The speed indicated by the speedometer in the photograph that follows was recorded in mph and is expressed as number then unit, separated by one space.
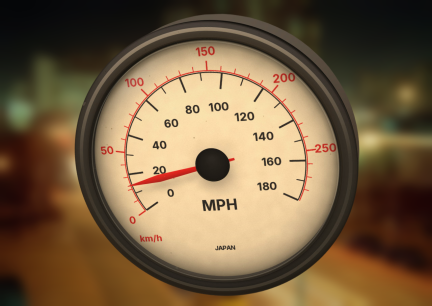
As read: 15 mph
